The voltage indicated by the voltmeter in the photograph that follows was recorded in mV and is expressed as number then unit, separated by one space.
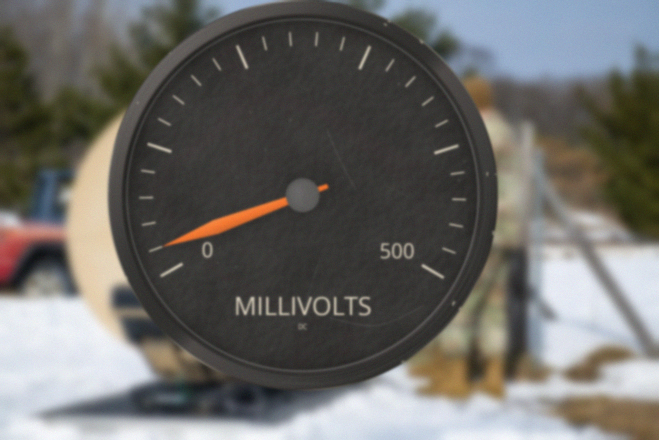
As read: 20 mV
